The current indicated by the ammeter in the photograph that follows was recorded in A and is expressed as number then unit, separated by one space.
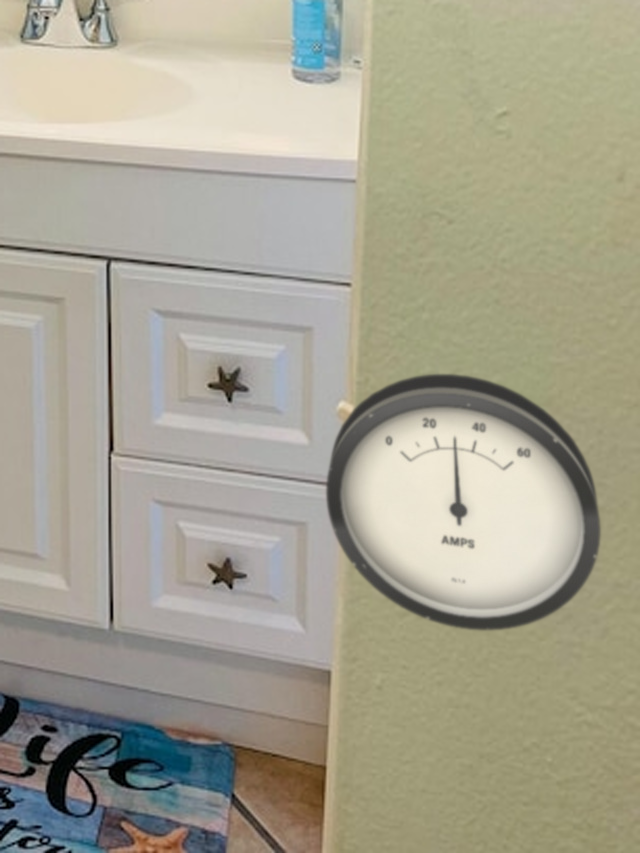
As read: 30 A
